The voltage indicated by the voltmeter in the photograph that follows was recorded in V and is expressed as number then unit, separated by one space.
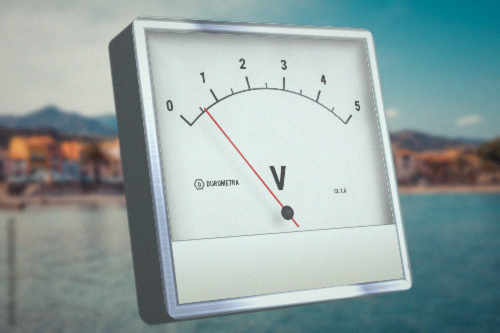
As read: 0.5 V
